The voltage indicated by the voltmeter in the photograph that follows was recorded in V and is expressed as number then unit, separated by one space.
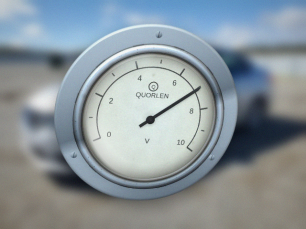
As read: 7 V
